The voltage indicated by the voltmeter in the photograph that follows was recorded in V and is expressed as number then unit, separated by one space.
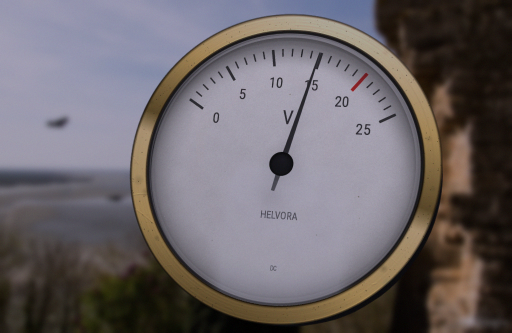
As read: 15 V
